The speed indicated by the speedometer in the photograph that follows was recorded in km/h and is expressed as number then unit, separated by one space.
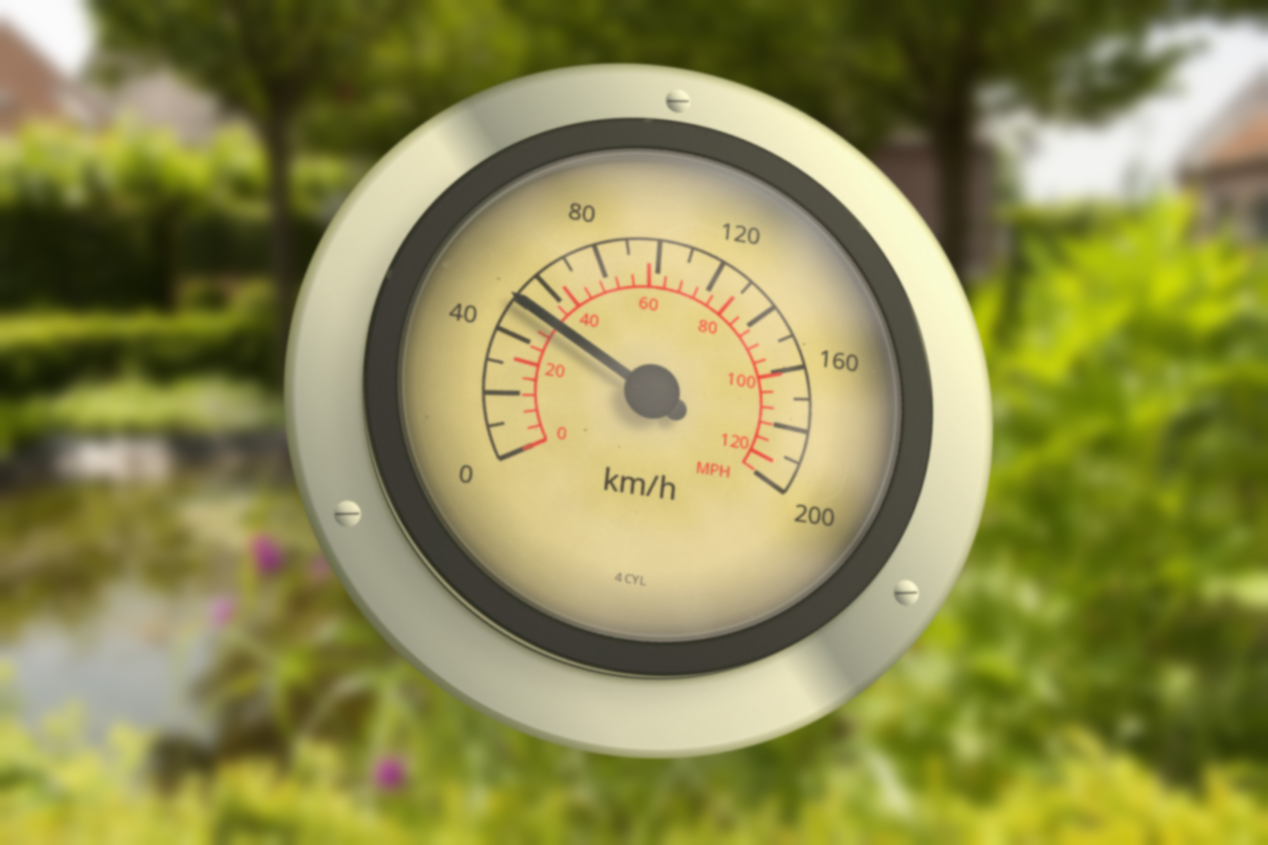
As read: 50 km/h
